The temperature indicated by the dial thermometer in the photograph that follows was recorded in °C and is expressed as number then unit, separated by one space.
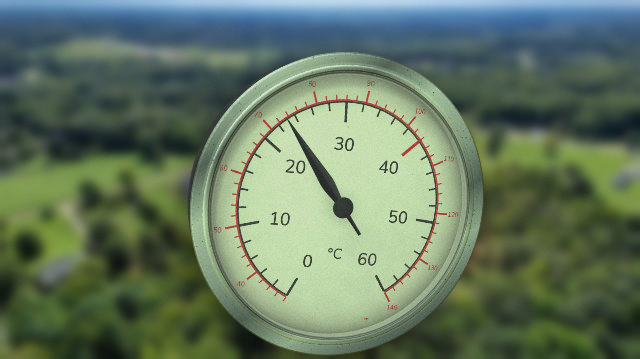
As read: 23 °C
